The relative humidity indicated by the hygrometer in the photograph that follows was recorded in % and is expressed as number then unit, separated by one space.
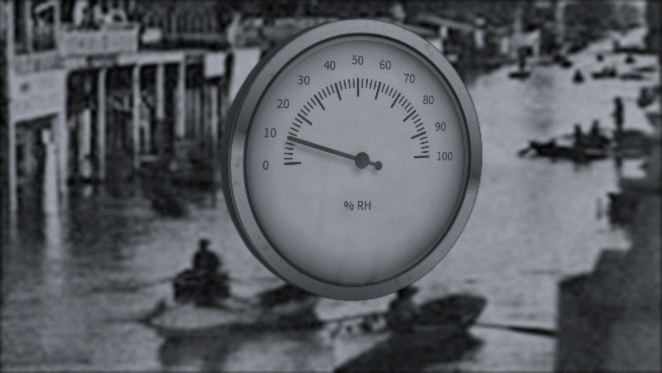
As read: 10 %
